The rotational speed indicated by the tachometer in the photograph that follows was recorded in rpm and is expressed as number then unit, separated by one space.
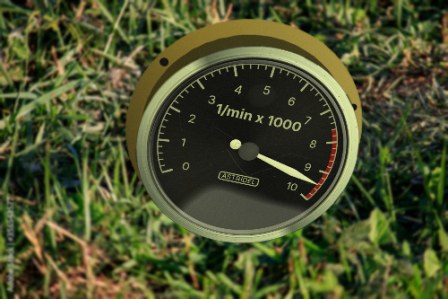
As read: 9400 rpm
